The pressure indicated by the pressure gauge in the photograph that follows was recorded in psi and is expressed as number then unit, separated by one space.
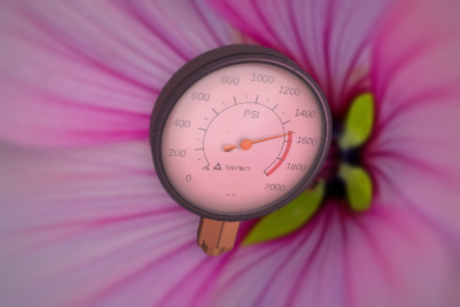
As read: 1500 psi
